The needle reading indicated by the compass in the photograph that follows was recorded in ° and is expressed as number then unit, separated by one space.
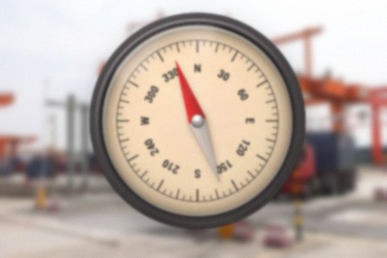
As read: 340 °
